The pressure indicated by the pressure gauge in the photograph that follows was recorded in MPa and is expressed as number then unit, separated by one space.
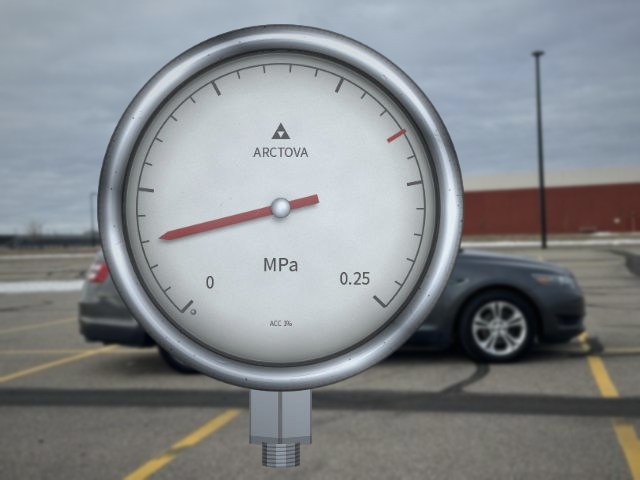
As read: 0.03 MPa
